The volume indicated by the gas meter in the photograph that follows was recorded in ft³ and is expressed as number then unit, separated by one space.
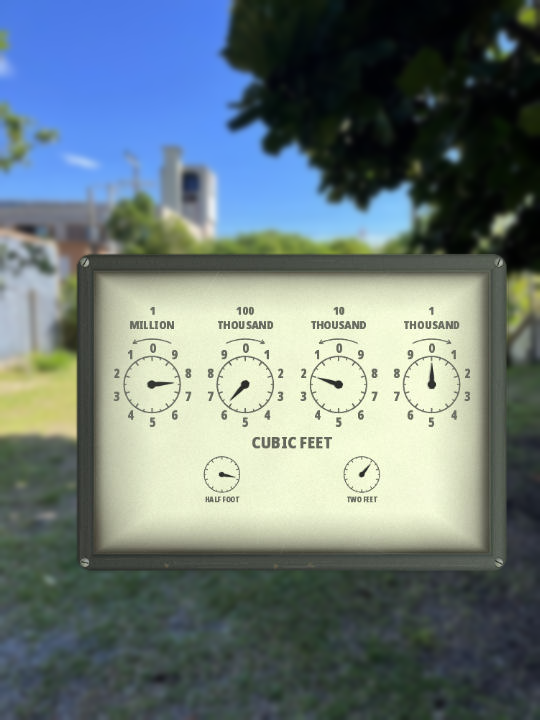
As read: 762000 ft³
